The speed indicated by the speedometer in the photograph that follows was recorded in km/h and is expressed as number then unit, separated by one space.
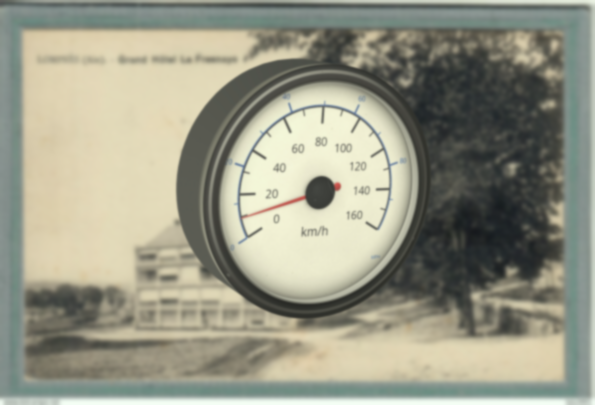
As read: 10 km/h
